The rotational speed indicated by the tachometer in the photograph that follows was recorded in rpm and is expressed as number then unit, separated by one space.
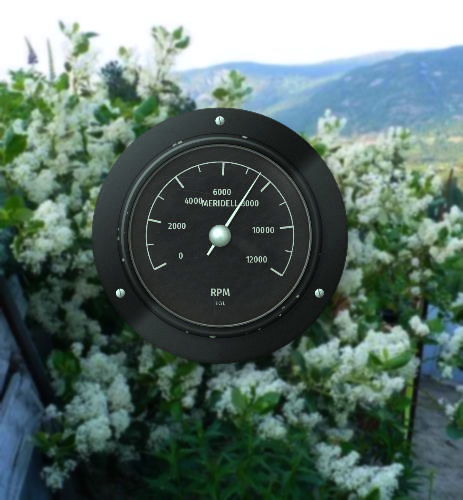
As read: 7500 rpm
